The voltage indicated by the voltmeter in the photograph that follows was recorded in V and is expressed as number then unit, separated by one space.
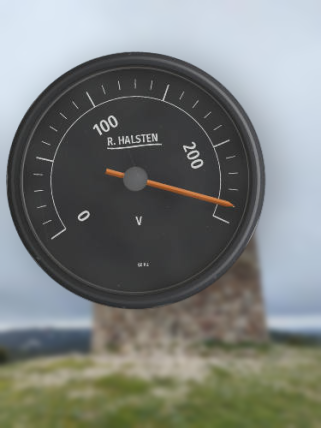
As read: 240 V
